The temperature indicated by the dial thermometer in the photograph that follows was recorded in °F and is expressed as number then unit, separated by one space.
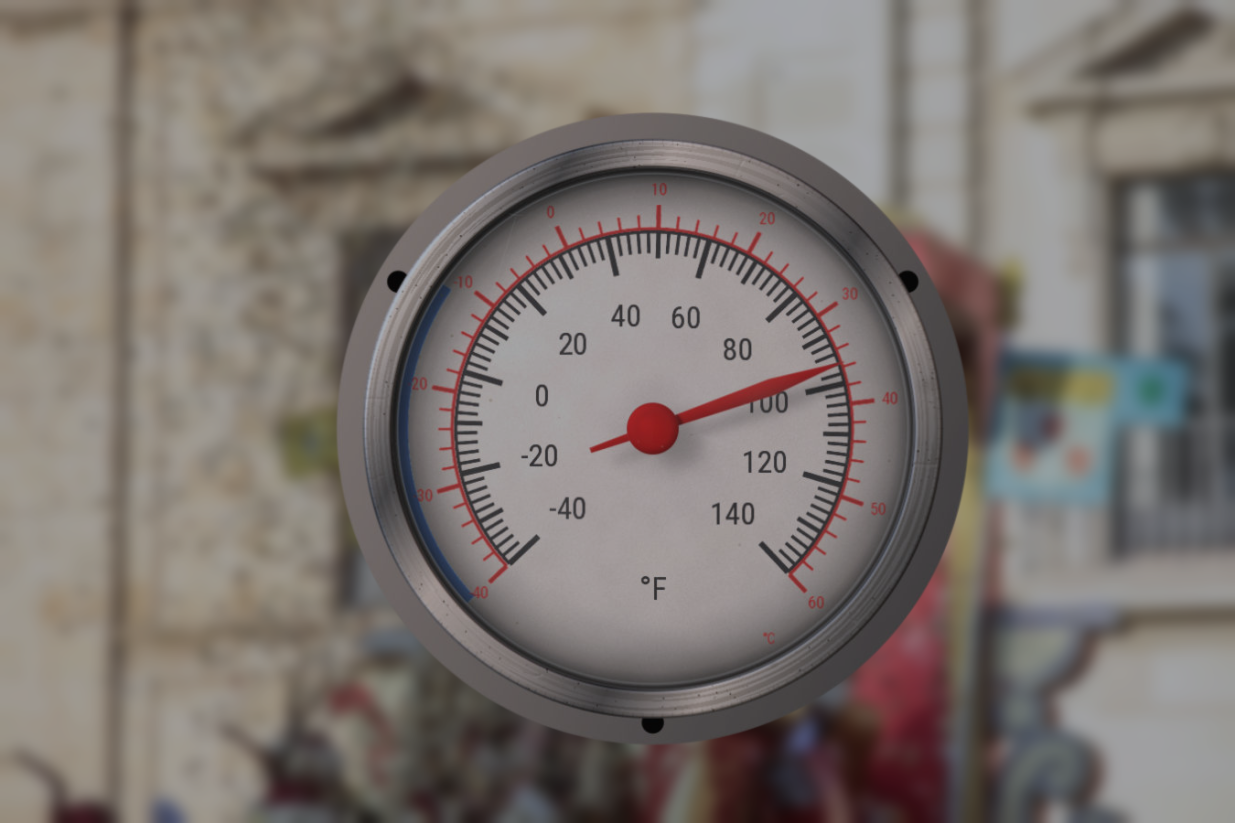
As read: 96 °F
